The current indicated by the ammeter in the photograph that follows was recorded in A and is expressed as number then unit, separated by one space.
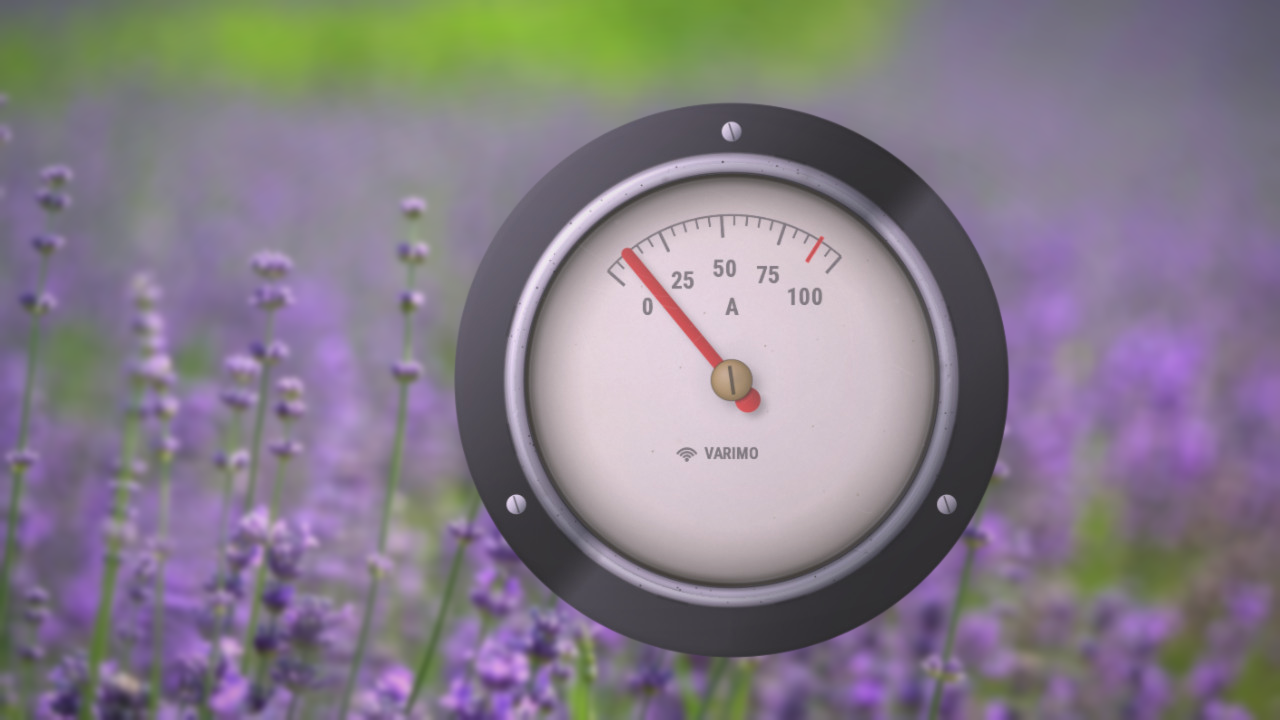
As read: 10 A
